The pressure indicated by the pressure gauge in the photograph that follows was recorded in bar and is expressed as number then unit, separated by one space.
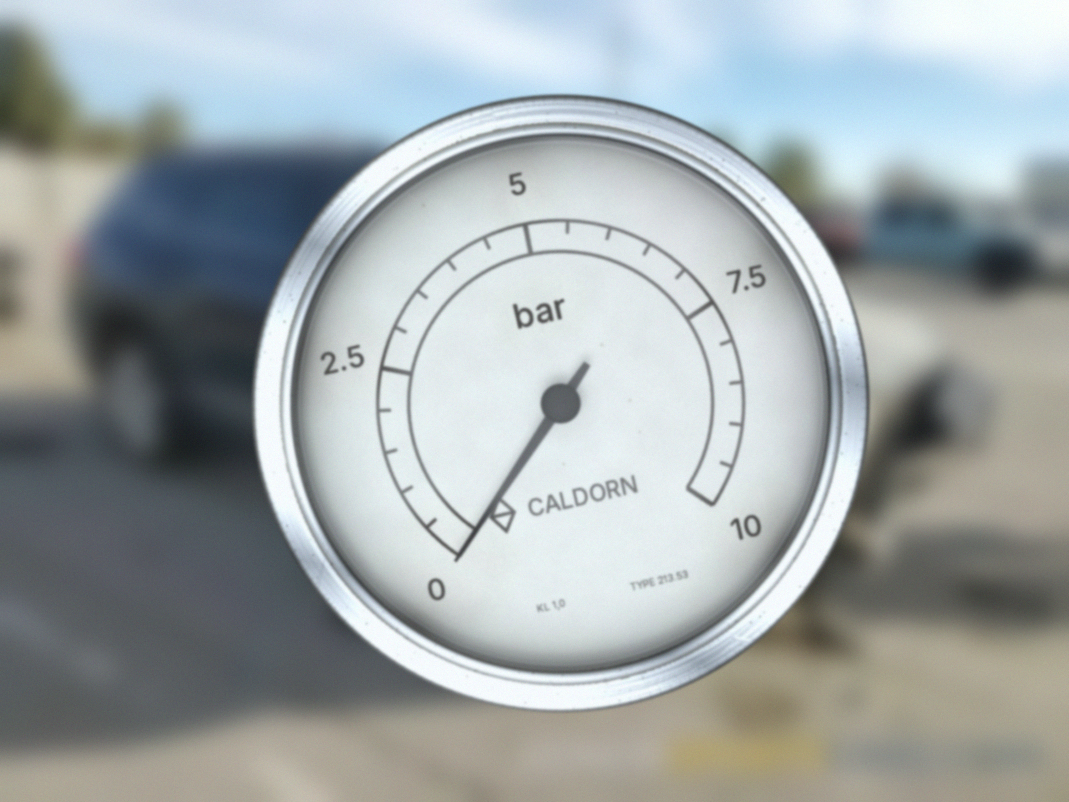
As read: 0 bar
